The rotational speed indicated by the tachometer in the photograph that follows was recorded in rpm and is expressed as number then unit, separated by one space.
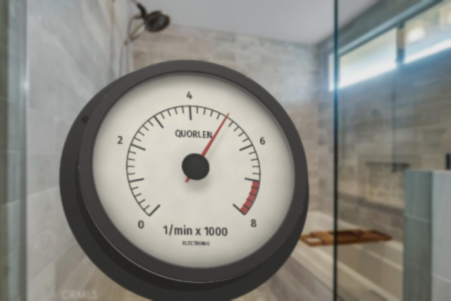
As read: 5000 rpm
